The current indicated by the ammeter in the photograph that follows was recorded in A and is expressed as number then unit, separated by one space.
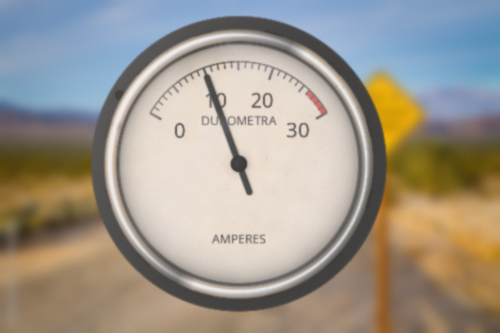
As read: 10 A
